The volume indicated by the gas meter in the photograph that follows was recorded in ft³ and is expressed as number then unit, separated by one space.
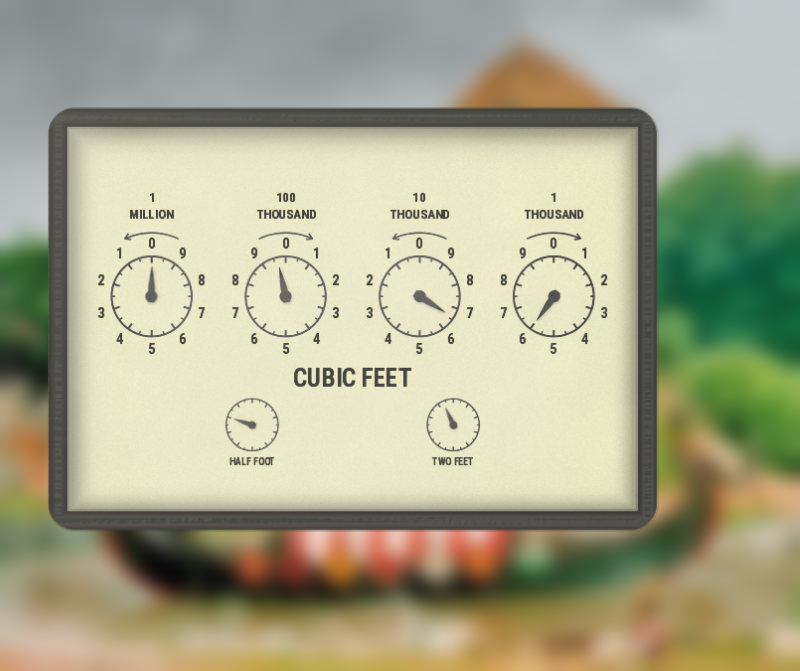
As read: 996600 ft³
